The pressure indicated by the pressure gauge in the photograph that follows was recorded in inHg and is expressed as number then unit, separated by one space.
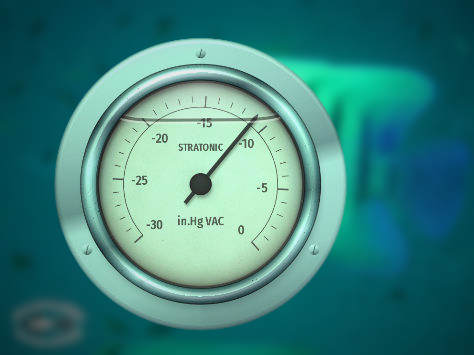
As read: -11 inHg
